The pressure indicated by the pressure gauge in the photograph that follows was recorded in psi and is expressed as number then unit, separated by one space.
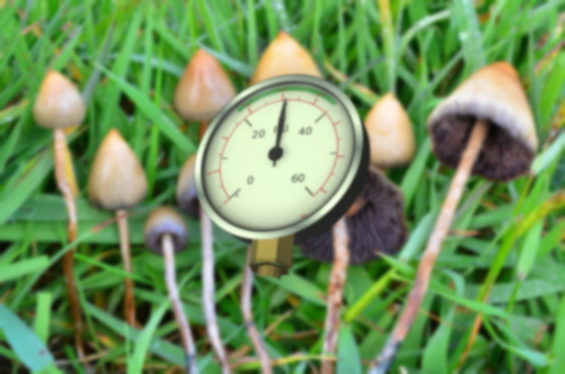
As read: 30 psi
